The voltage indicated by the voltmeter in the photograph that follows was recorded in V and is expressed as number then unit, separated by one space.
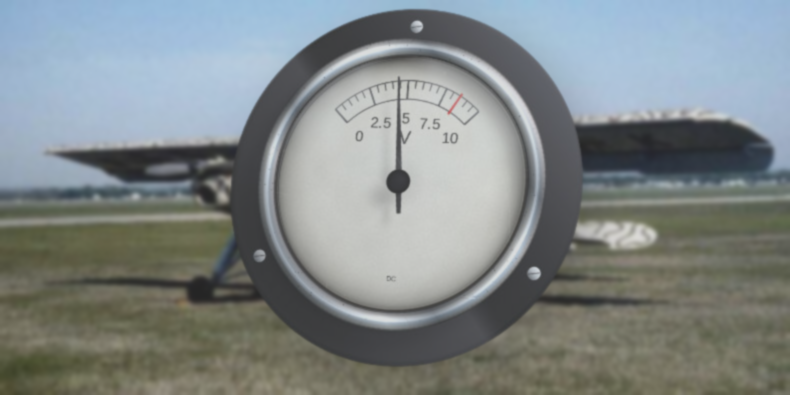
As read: 4.5 V
